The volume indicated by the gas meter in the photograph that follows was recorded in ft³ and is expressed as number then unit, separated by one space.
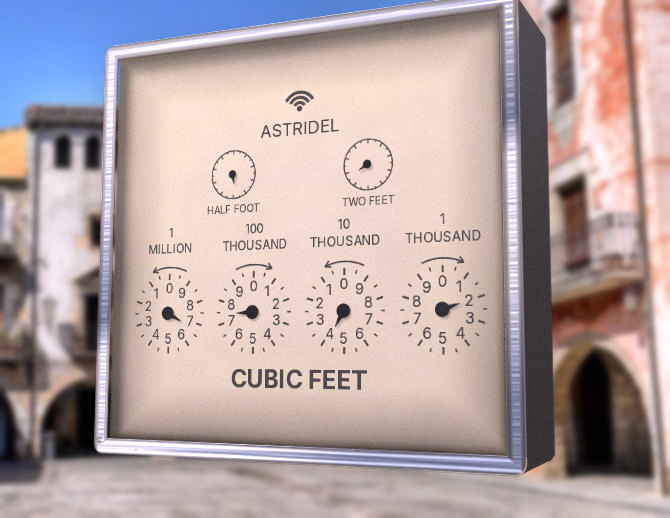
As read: 674200 ft³
